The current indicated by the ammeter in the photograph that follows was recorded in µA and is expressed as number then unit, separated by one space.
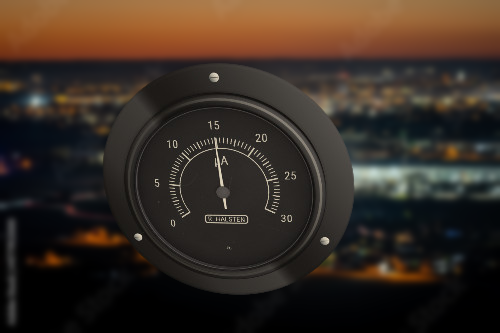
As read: 15 µA
